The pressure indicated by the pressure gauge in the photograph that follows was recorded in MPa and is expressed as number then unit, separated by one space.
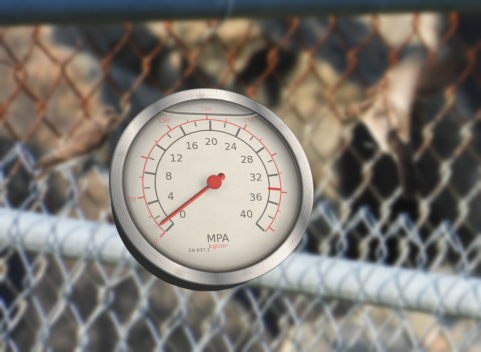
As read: 1 MPa
